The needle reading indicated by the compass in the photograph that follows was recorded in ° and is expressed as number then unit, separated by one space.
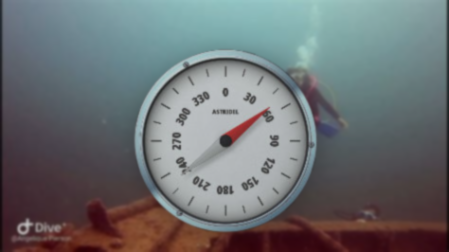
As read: 52.5 °
